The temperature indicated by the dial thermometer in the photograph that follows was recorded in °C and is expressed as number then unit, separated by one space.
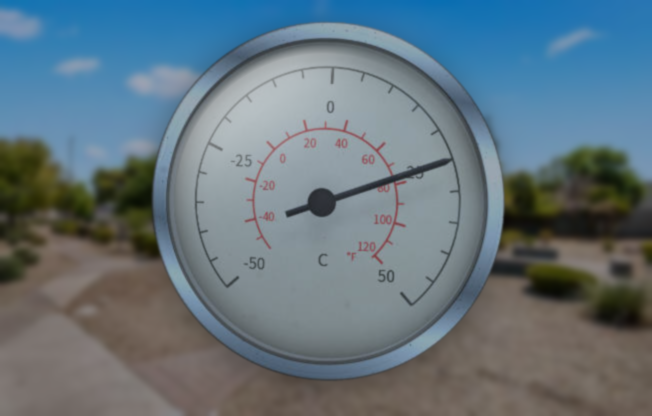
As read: 25 °C
